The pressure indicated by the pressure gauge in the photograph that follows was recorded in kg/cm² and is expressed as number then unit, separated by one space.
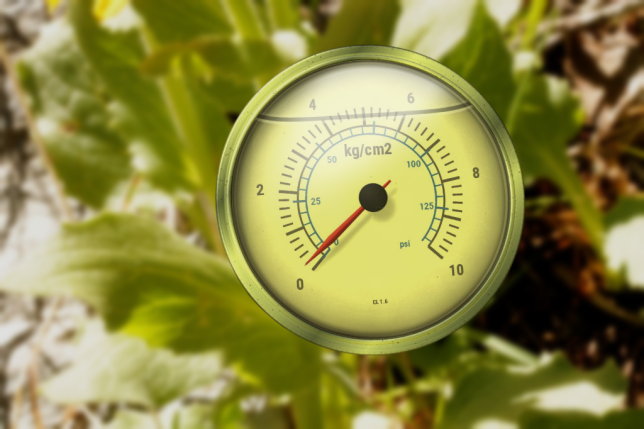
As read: 0.2 kg/cm²
